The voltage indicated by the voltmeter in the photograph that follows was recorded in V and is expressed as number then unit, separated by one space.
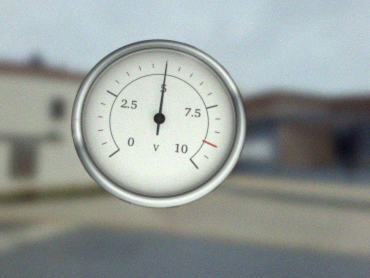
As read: 5 V
